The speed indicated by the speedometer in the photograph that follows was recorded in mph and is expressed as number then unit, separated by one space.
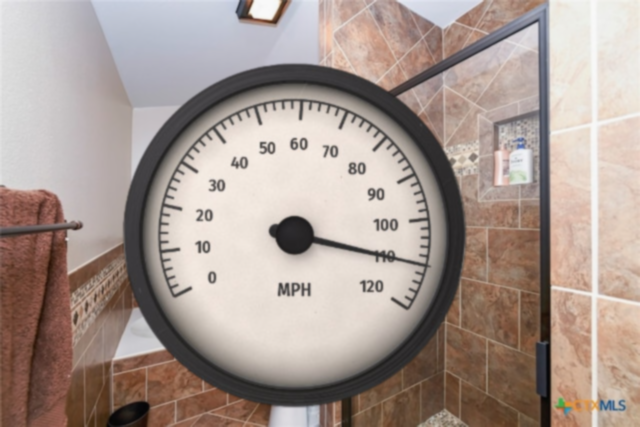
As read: 110 mph
